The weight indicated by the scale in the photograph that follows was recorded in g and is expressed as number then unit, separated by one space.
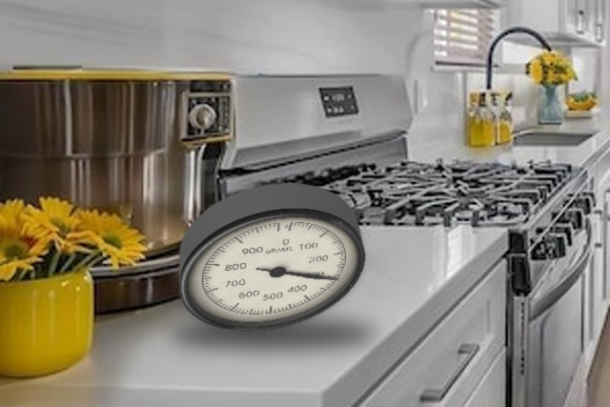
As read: 300 g
